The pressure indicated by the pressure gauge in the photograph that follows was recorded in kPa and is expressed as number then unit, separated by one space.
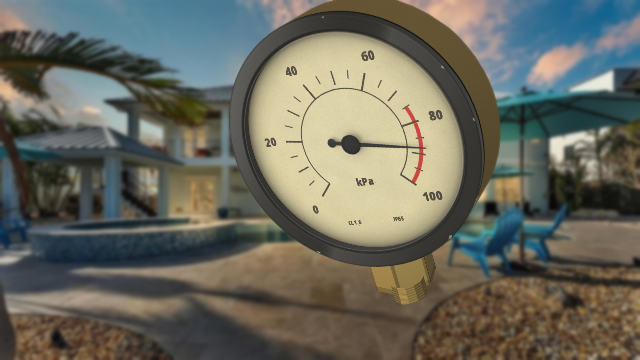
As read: 87.5 kPa
